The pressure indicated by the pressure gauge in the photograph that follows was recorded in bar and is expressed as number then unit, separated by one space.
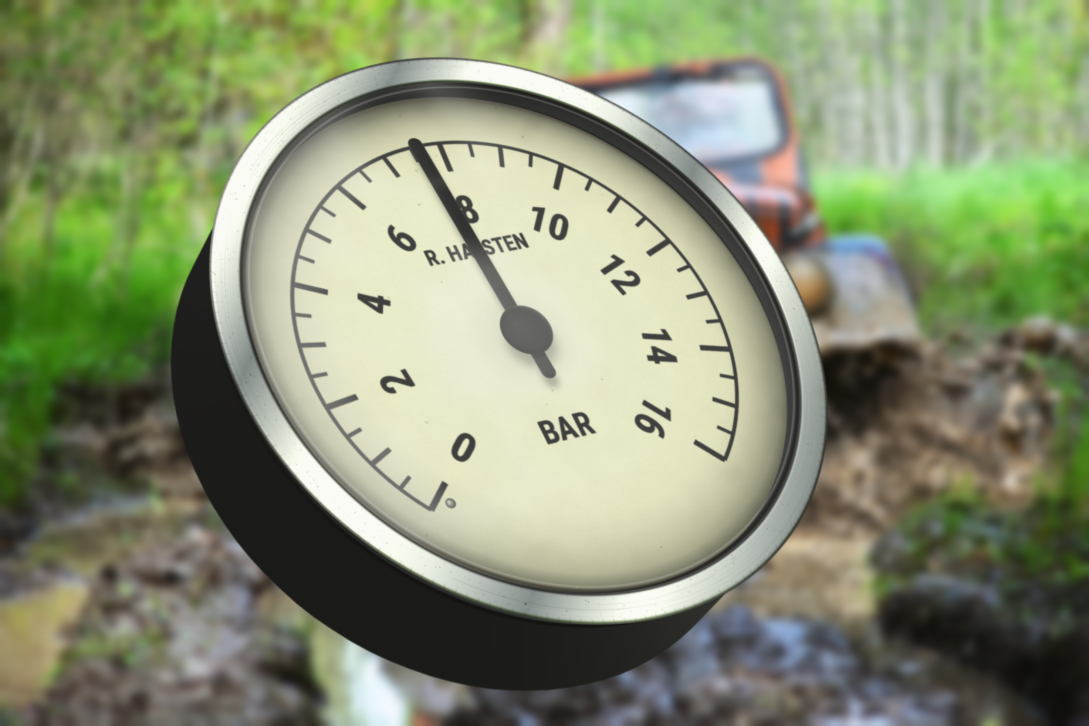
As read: 7.5 bar
